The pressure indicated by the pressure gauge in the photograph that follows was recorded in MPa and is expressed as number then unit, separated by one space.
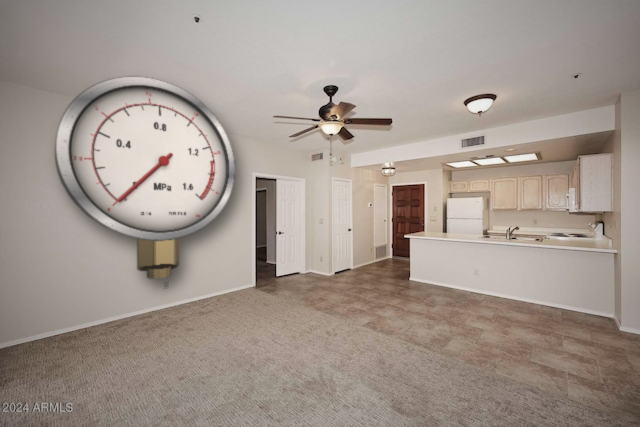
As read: 0 MPa
